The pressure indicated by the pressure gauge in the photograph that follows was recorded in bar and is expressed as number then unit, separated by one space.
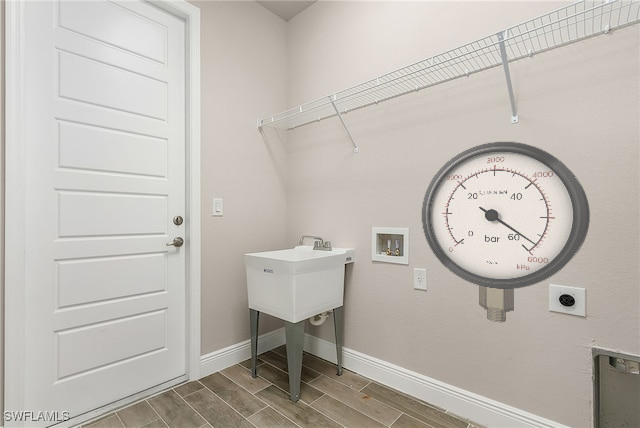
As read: 57.5 bar
